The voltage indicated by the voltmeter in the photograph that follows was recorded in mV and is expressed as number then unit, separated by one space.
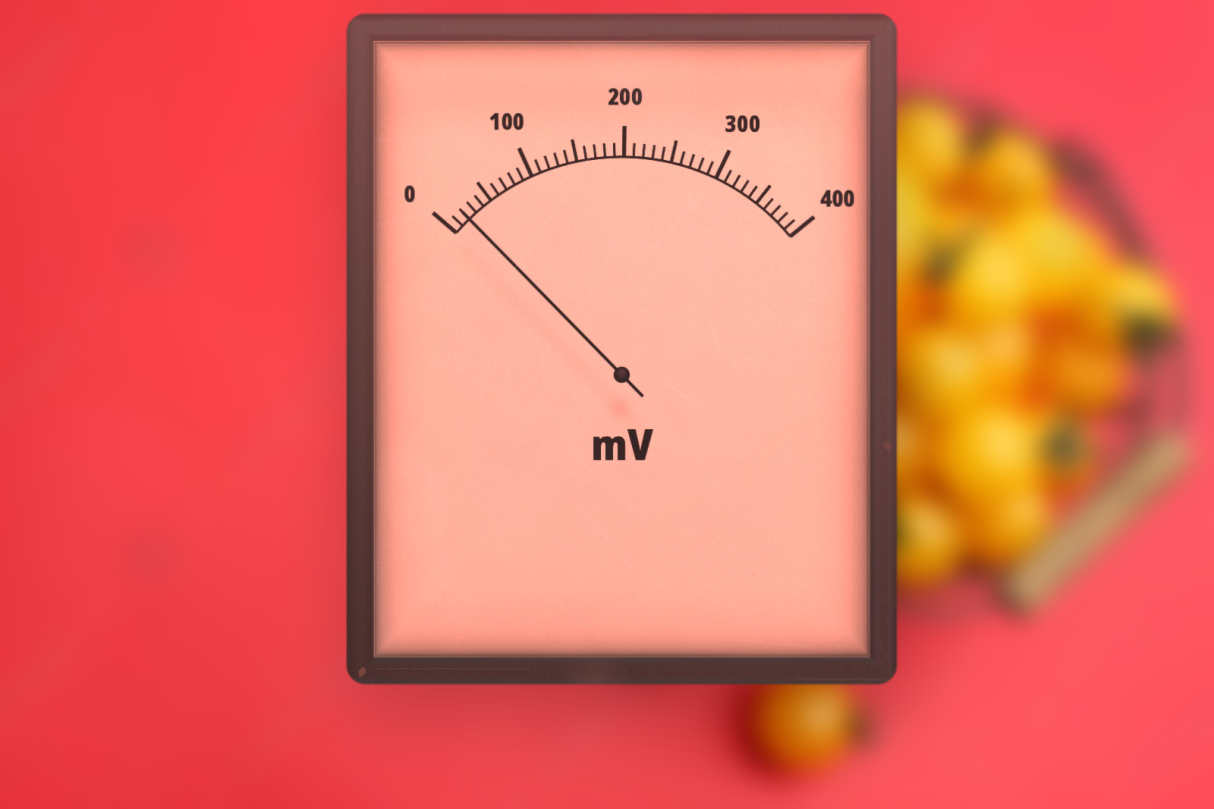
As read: 20 mV
